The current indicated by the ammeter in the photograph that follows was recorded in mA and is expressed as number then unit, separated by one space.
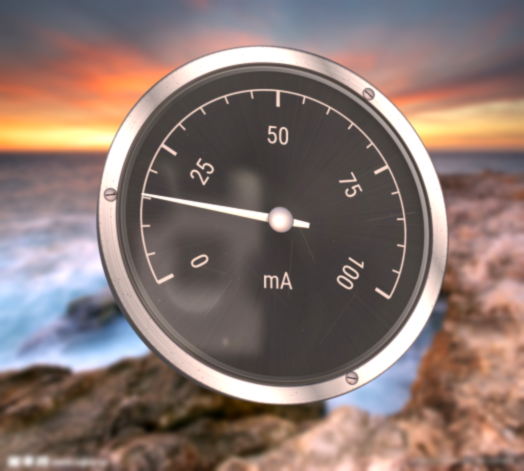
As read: 15 mA
